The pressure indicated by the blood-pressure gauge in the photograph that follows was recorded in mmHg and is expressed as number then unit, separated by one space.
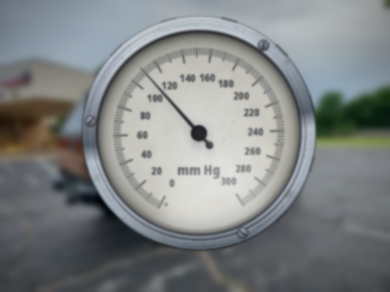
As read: 110 mmHg
